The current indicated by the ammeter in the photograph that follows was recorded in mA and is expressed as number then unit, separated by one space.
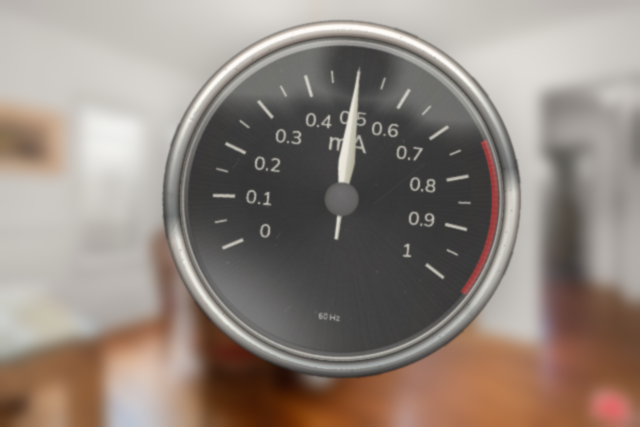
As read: 0.5 mA
